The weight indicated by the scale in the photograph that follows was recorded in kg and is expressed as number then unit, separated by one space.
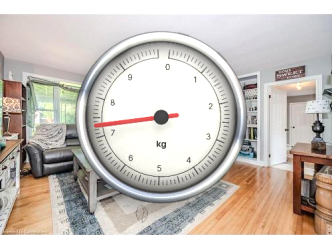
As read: 7.3 kg
